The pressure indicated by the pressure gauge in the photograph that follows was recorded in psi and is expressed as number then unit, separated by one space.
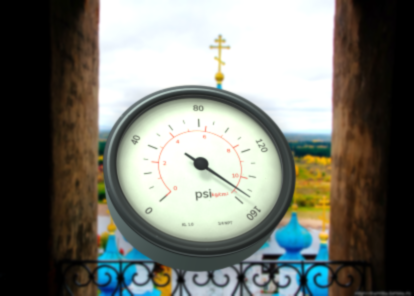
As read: 155 psi
